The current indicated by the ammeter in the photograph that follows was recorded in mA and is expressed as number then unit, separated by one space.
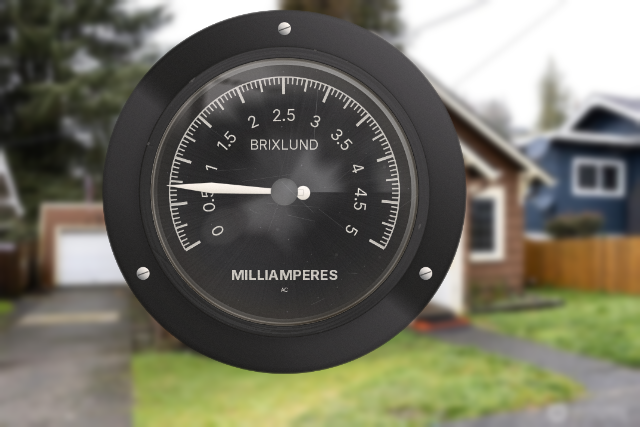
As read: 0.7 mA
